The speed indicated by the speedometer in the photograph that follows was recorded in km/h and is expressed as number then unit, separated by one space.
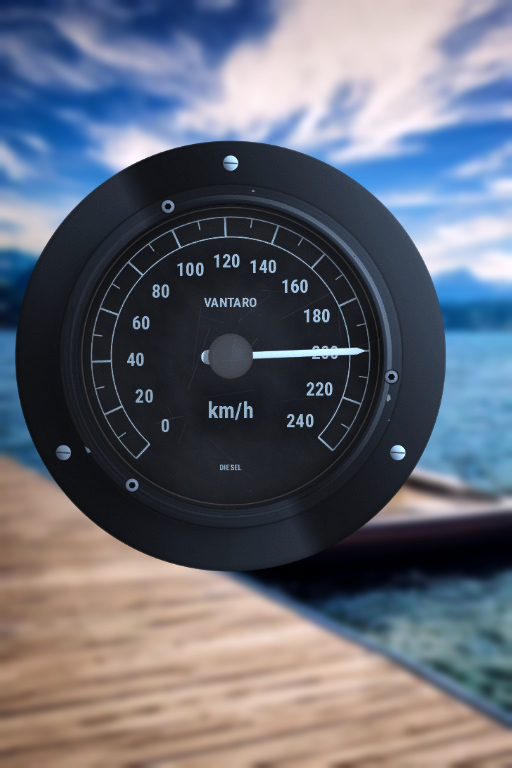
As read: 200 km/h
